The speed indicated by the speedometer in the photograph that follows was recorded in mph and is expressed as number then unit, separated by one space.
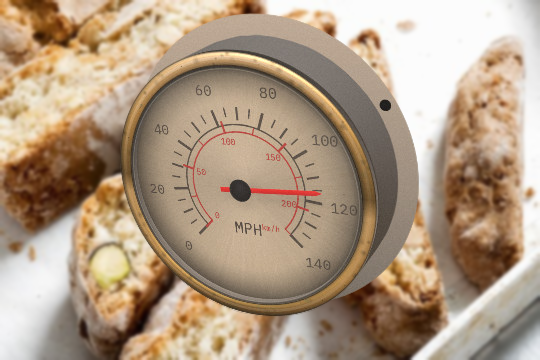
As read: 115 mph
